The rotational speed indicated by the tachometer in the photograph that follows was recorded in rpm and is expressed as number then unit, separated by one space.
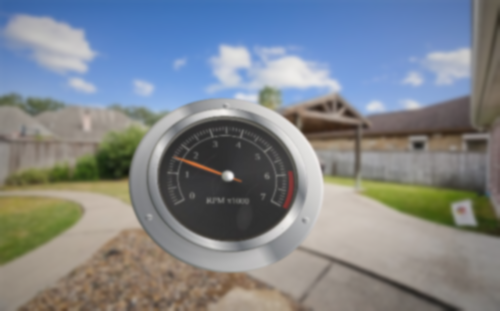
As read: 1500 rpm
